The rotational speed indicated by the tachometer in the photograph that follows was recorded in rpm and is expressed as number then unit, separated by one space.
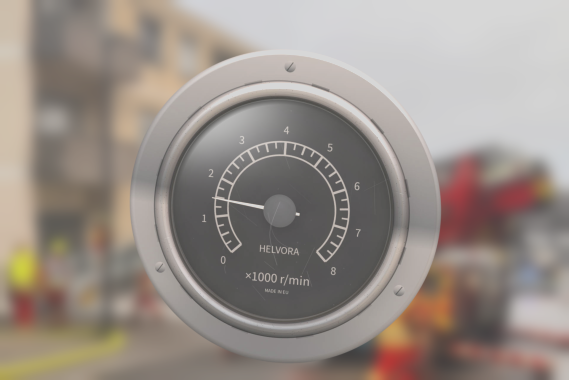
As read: 1500 rpm
